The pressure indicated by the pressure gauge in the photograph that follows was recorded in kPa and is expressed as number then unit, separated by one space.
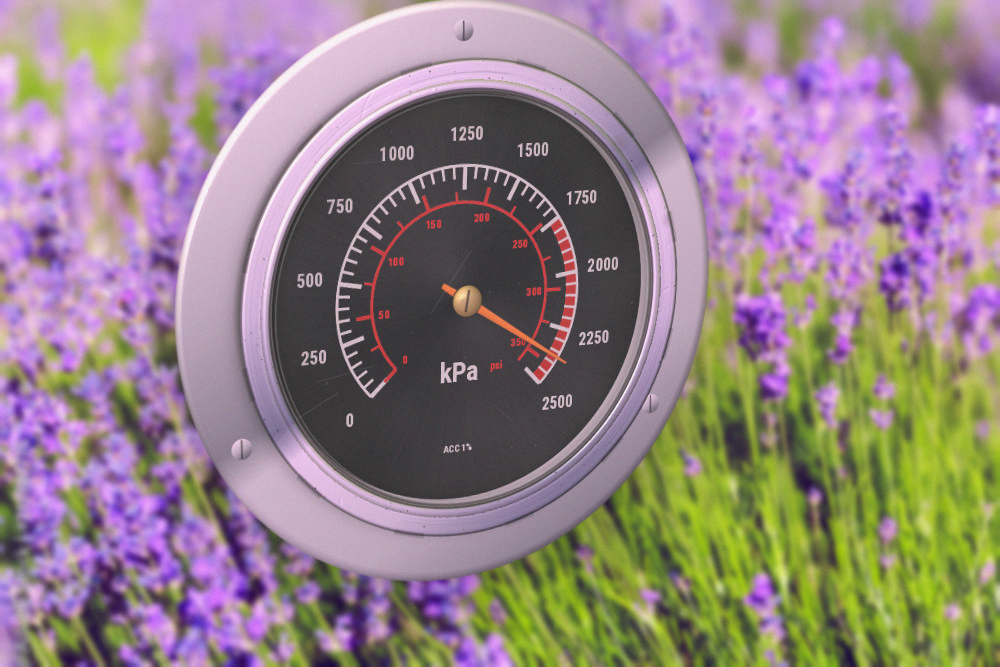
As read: 2375 kPa
